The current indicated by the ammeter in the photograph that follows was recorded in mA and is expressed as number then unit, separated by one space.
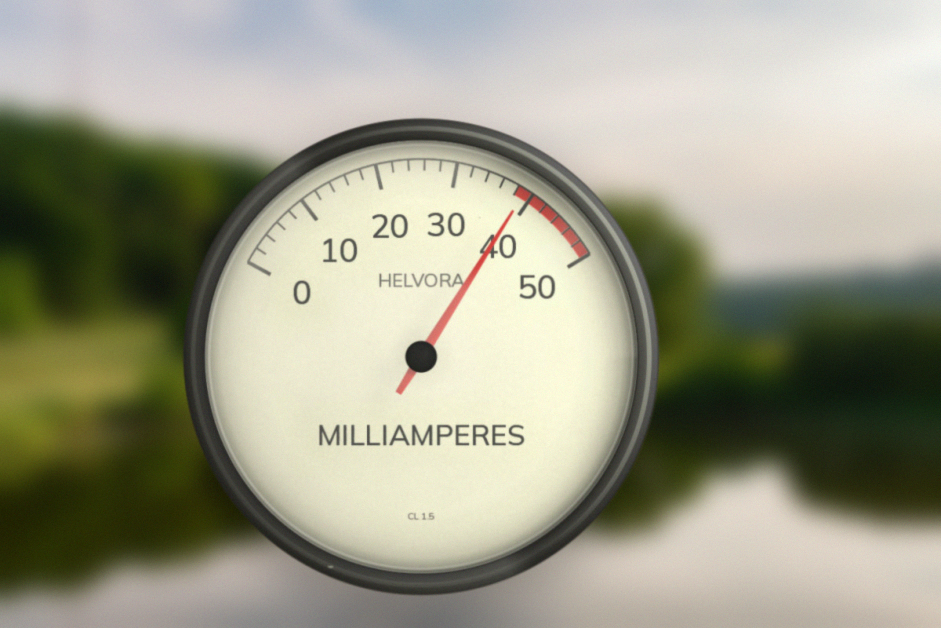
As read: 39 mA
